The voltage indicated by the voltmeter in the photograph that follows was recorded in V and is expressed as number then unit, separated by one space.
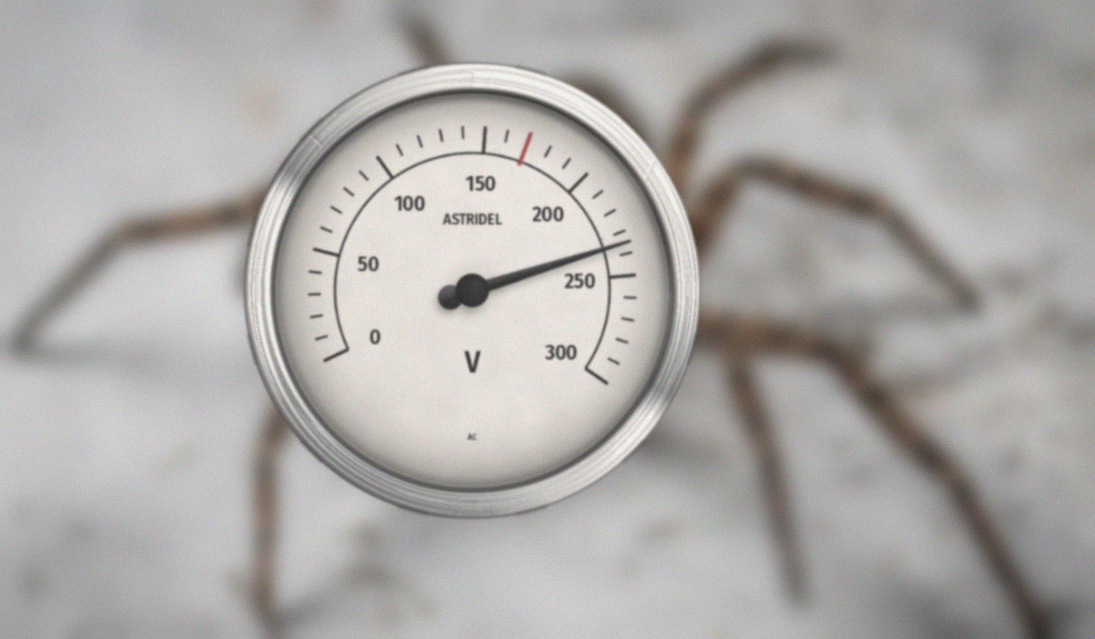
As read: 235 V
